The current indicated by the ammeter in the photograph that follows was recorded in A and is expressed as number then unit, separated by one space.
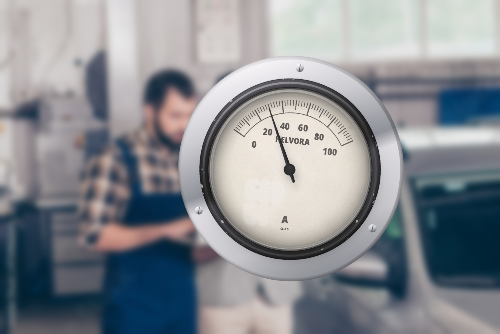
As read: 30 A
